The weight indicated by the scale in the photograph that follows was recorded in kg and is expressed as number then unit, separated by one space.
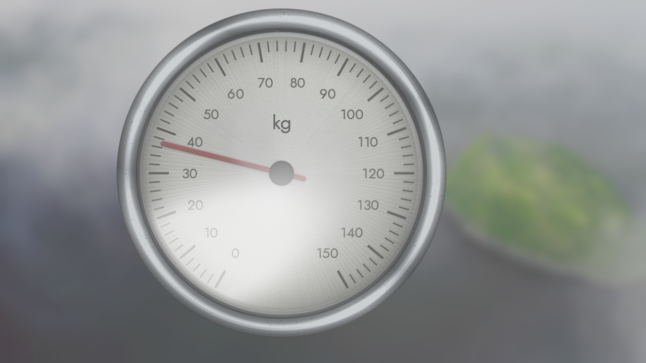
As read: 37 kg
